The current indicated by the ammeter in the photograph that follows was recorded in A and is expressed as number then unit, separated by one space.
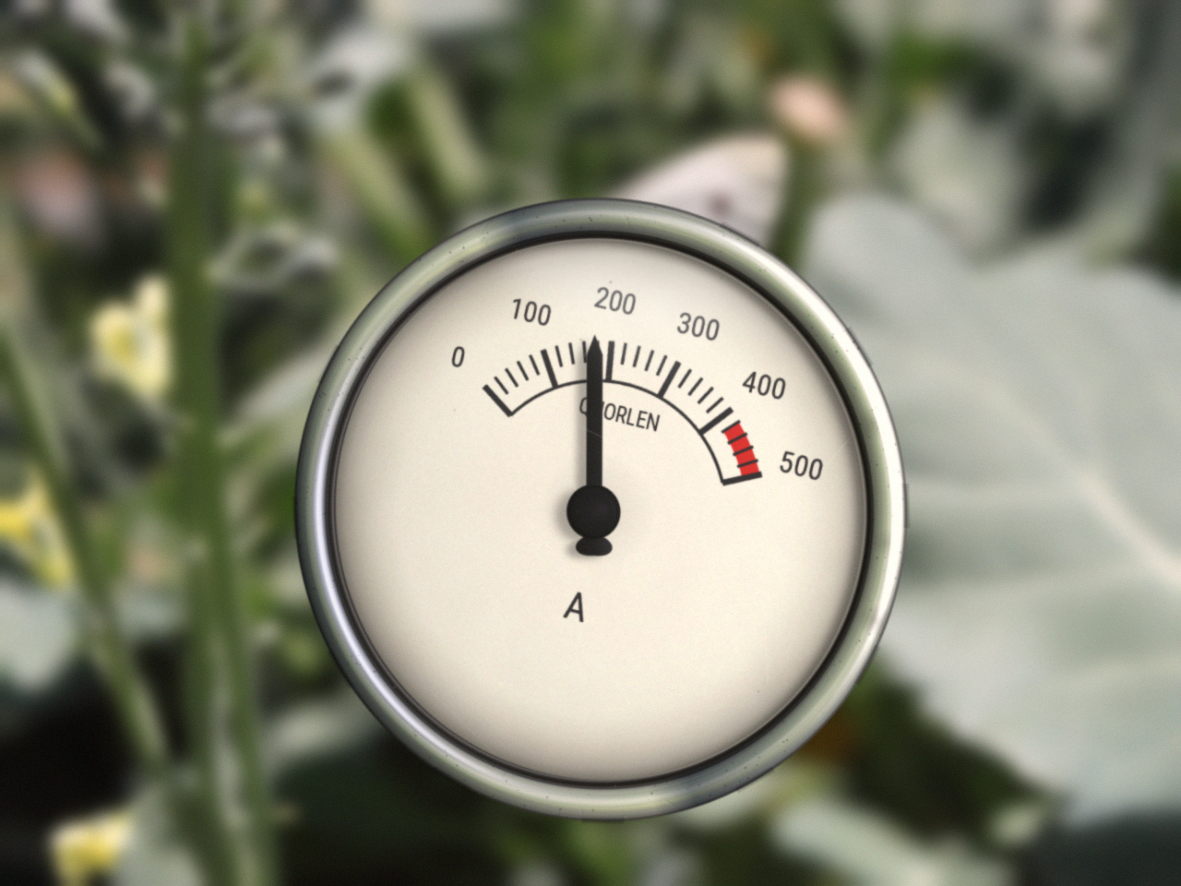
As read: 180 A
